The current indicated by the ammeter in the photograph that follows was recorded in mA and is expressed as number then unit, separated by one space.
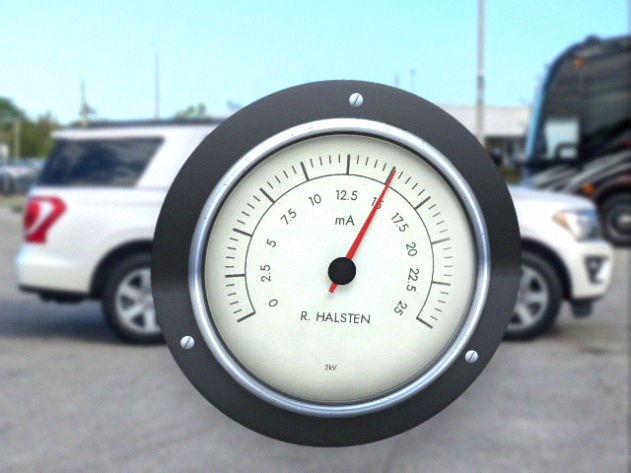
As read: 15 mA
